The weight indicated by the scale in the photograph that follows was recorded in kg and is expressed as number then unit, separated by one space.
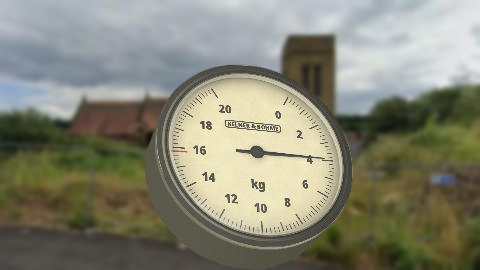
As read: 4 kg
